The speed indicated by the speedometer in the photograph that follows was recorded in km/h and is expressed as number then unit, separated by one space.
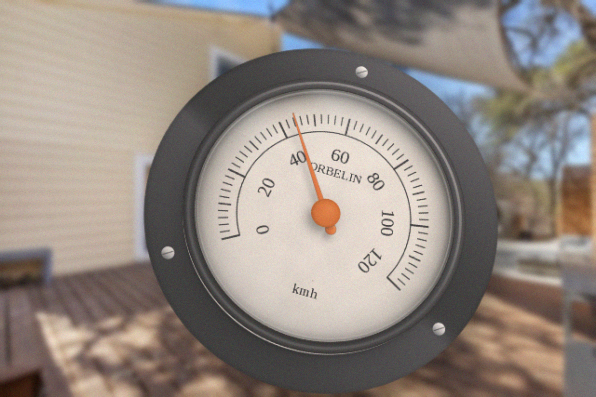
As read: 44 km/h
